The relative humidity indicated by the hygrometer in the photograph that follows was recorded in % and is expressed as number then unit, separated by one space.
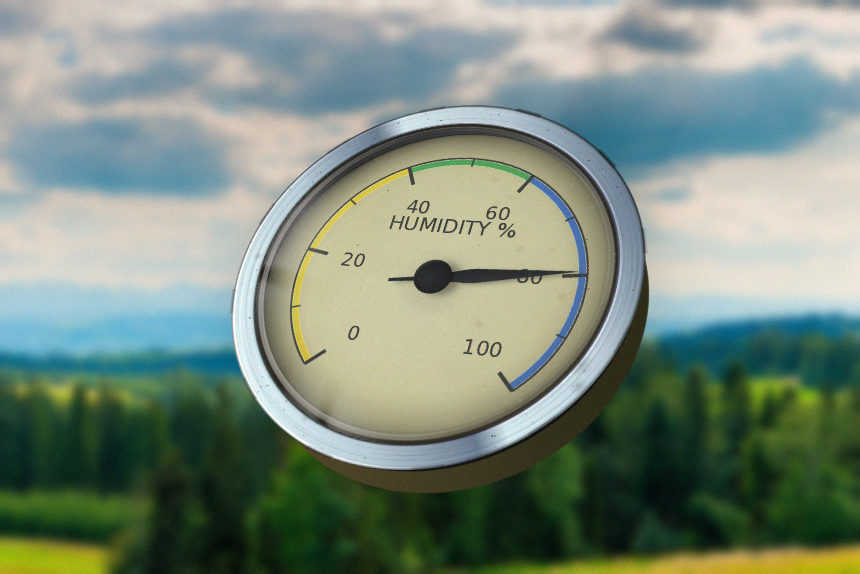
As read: 80 %
